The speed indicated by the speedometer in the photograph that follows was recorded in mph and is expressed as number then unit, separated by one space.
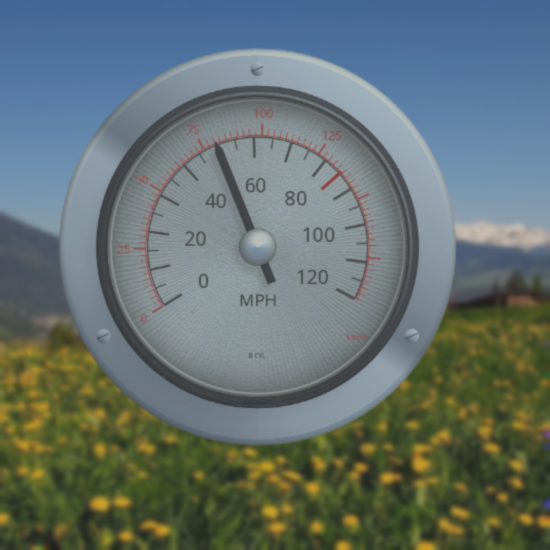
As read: 50 mph
